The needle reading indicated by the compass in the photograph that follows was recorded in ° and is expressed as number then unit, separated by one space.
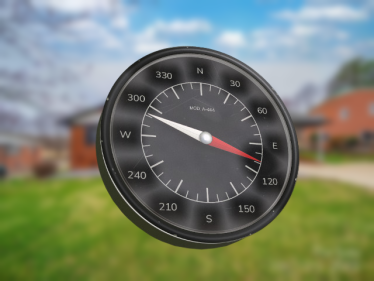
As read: 110 °
